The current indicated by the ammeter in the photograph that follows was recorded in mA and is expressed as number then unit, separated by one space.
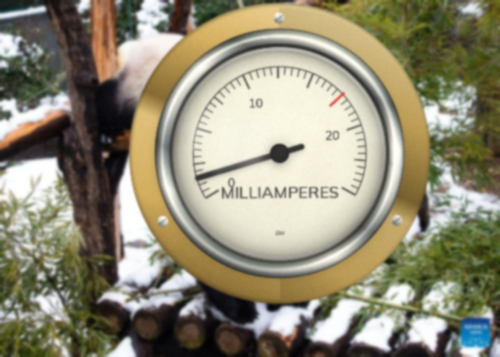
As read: 1.5 mA
